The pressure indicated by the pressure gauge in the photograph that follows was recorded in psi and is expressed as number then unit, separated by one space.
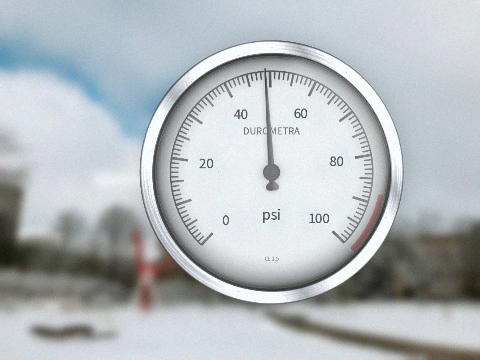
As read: 49 psi
